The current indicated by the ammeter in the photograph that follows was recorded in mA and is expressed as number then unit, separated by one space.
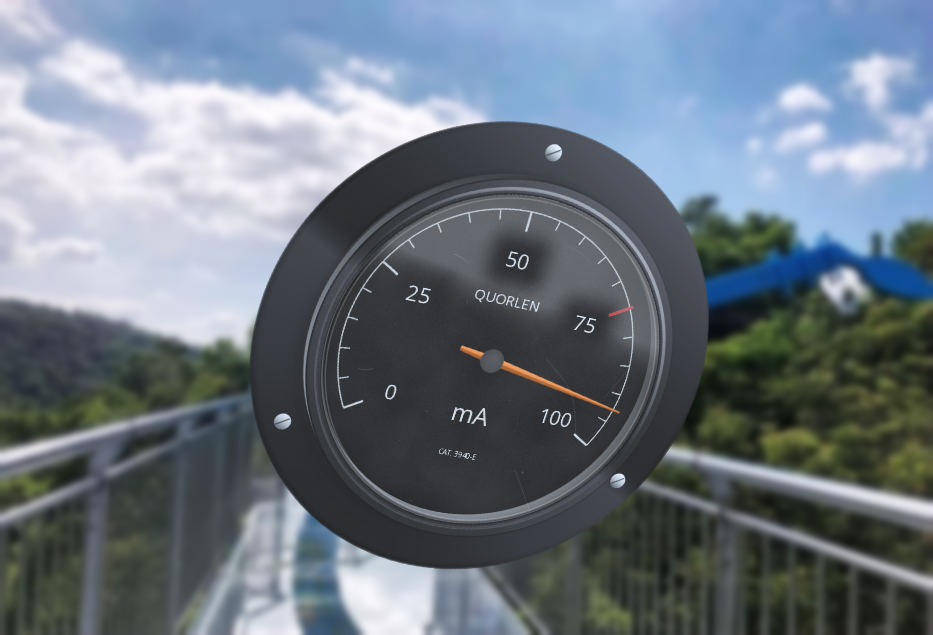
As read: 92.5 mA
